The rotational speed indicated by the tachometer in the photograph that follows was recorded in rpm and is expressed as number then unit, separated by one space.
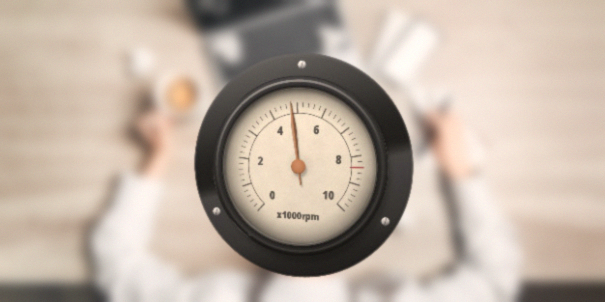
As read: 4800 rpm
